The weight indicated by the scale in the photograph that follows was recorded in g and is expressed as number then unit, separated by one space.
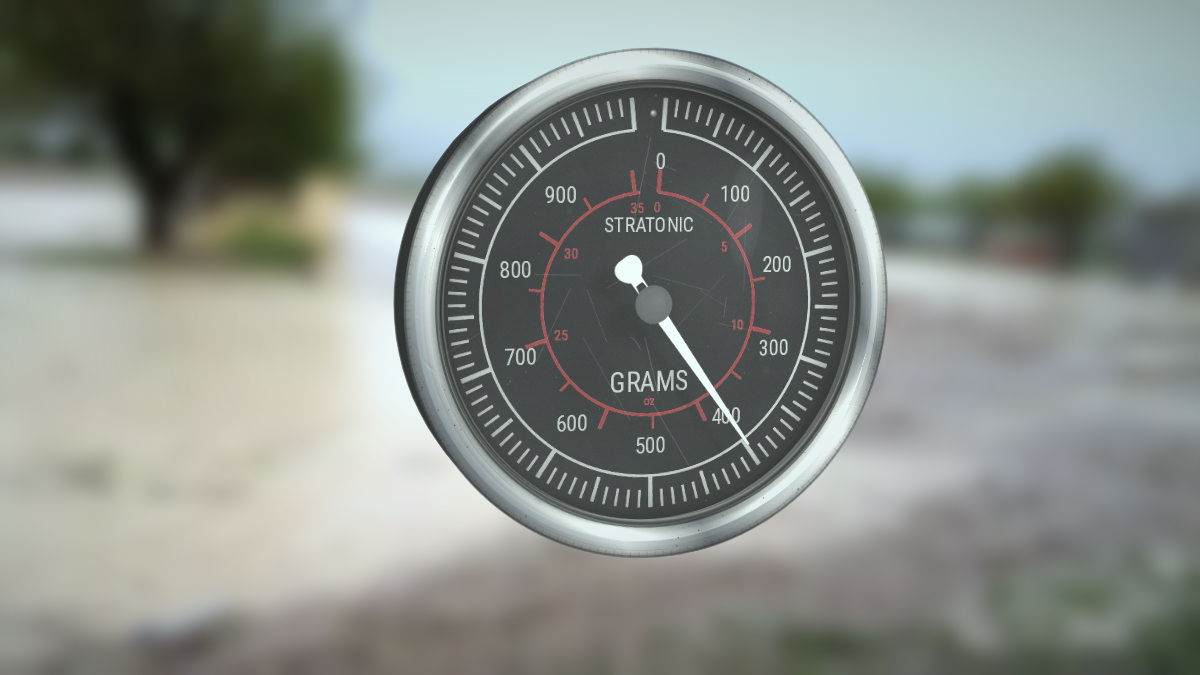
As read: 400 g
